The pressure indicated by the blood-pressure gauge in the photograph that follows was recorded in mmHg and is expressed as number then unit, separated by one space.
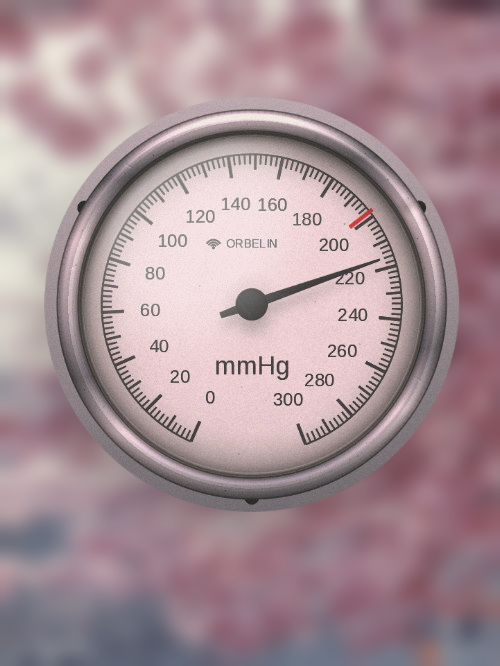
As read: 216 mmHg
